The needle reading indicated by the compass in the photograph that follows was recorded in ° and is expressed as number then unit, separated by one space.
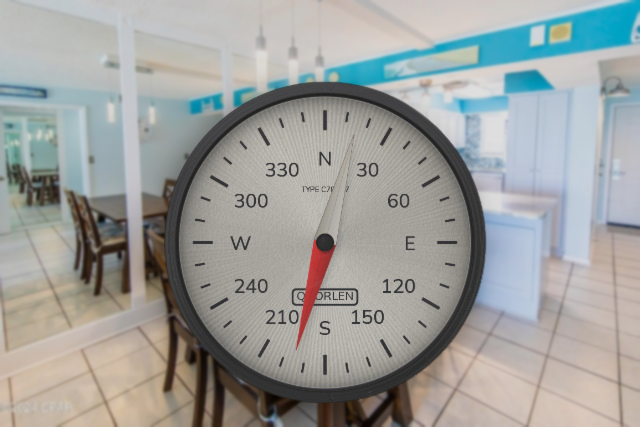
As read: 195 °
